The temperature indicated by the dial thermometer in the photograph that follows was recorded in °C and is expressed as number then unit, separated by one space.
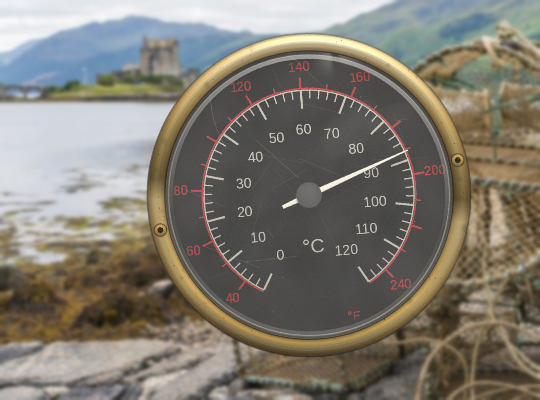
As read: 88 °C
